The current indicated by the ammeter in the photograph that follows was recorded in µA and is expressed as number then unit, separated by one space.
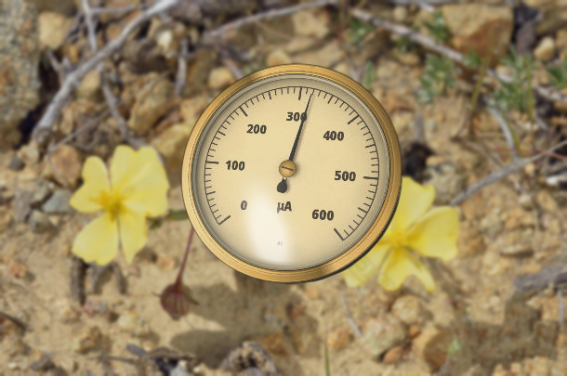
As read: 320 µA
